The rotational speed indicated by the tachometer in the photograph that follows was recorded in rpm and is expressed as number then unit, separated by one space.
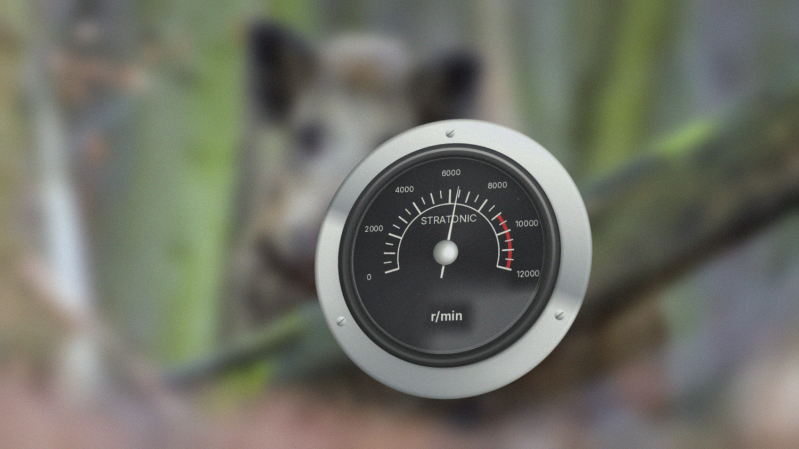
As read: 6500 rpm
